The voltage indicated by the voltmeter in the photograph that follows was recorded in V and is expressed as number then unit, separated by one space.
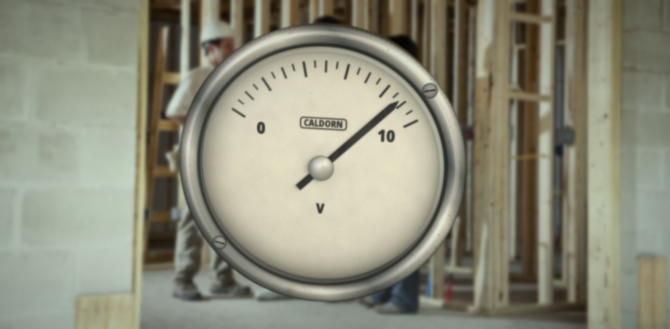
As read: 8.75 V
